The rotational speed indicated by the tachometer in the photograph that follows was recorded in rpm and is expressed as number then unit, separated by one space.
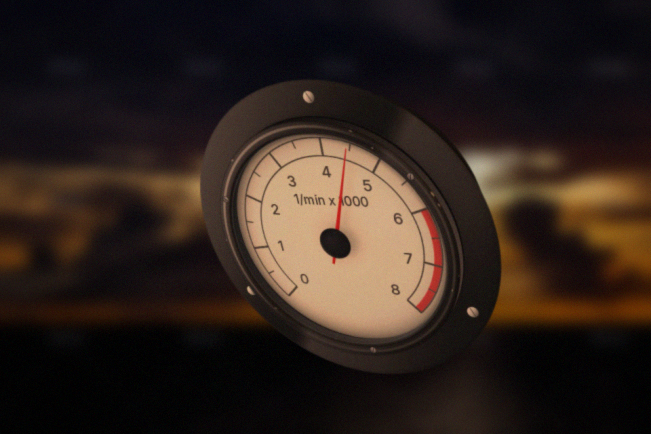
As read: 4500 rpm
